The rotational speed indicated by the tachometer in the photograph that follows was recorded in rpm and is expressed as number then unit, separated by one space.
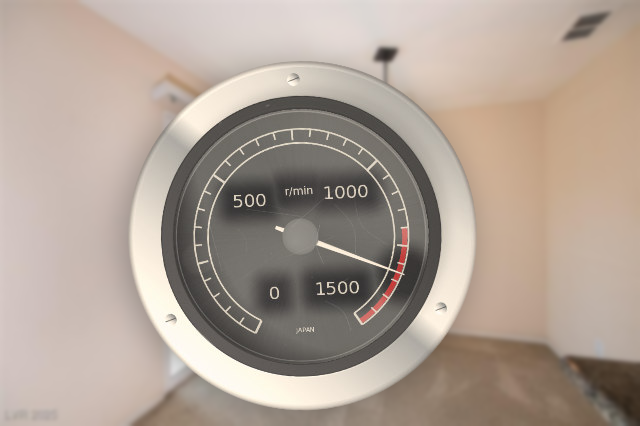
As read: 1325 rpm
